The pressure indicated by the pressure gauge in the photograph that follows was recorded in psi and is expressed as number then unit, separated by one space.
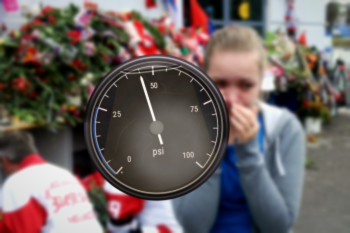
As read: 45 psi
